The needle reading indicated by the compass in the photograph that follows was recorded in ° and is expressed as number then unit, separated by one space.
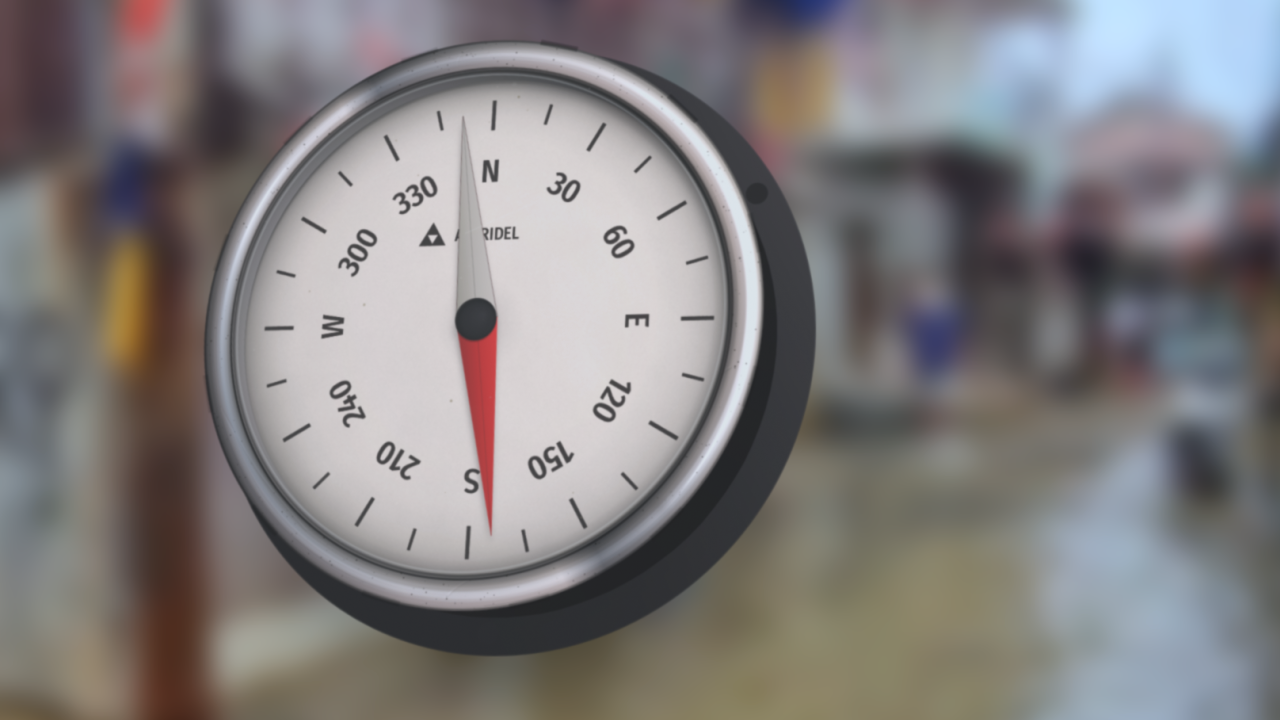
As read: 172.5 °
